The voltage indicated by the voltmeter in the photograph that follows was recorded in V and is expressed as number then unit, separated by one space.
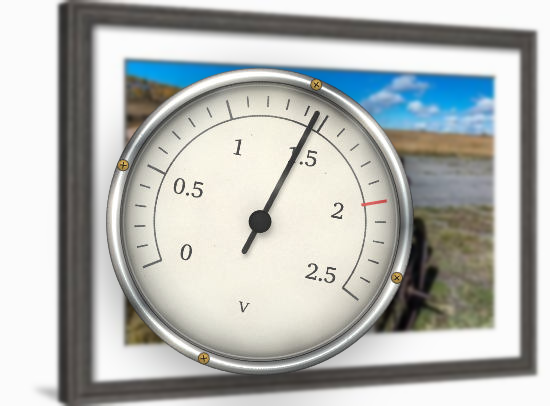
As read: 1.45 V
